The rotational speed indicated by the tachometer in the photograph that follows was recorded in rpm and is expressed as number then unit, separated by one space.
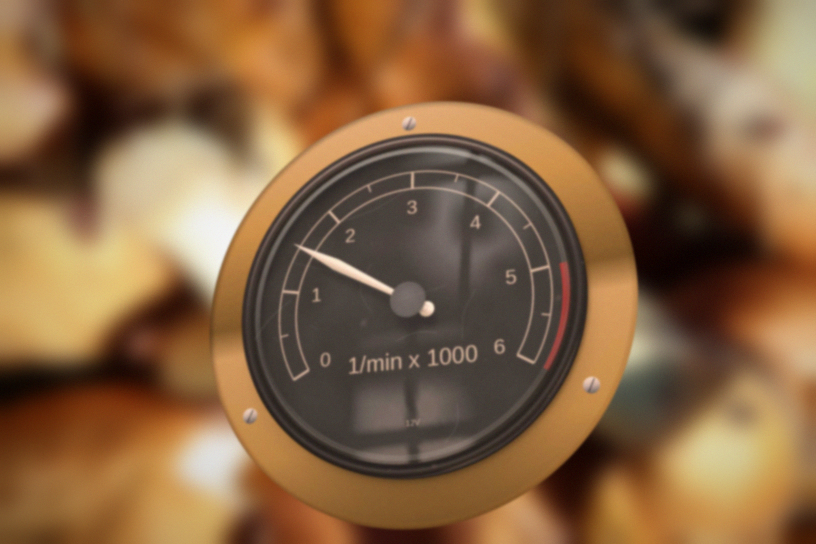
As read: 1500 rpm
